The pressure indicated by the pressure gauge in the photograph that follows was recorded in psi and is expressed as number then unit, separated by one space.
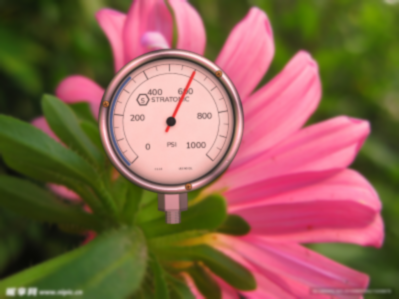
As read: 600 psi
